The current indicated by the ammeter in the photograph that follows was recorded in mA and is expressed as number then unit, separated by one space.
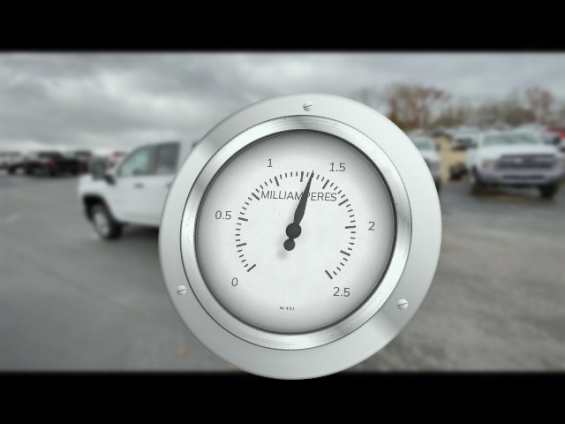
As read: 1.35 mA
